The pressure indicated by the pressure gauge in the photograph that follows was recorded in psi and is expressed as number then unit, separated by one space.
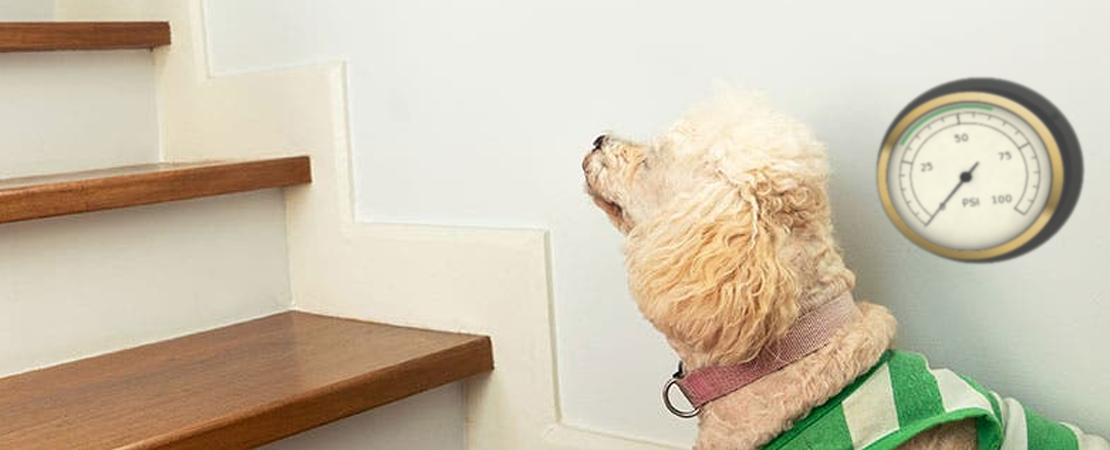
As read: 0 psi
